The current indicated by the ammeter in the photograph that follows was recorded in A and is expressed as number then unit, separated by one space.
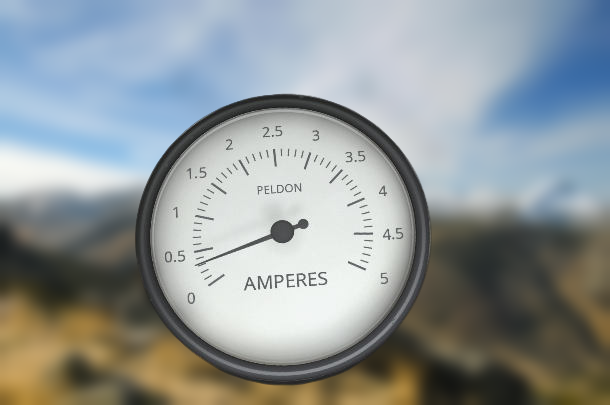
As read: 0.3 A
